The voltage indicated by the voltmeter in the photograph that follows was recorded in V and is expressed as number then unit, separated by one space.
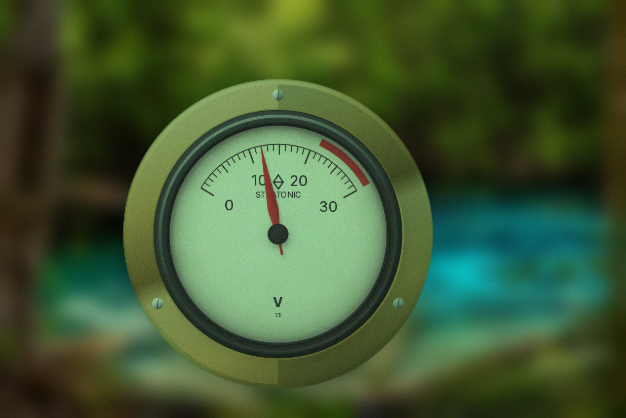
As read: 12 V
